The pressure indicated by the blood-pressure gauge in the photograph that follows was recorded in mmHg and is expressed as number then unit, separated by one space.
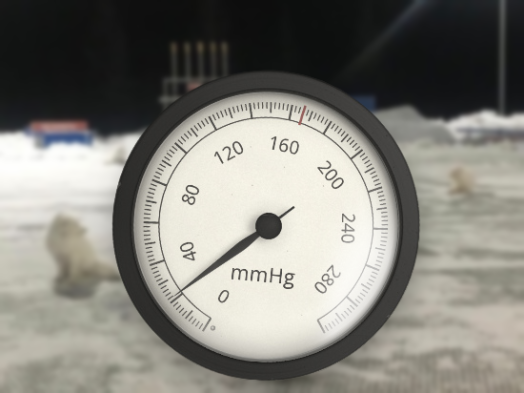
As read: 22 mmHg
